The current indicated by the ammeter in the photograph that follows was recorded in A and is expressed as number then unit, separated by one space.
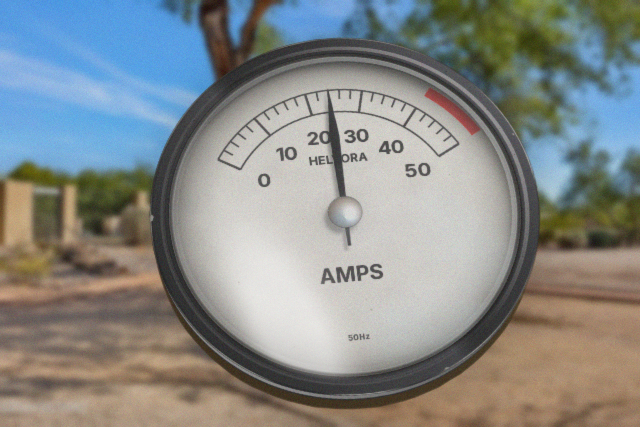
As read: 24 A
